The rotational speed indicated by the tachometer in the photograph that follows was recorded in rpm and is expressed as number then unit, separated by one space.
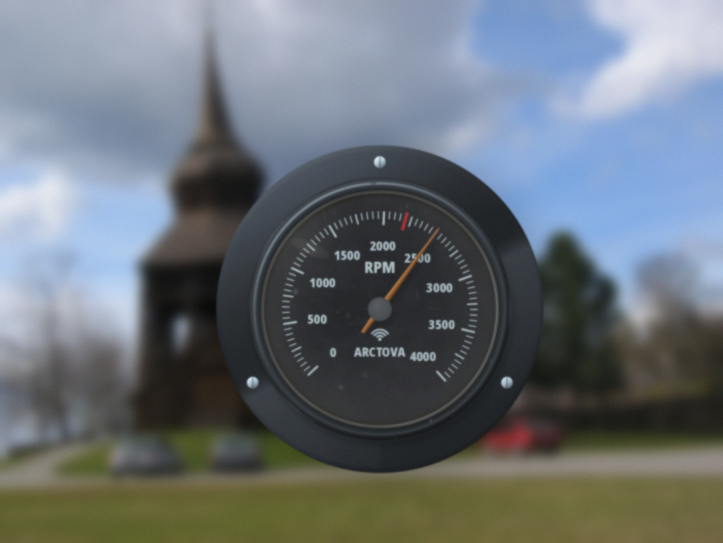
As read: 2500 rpm
